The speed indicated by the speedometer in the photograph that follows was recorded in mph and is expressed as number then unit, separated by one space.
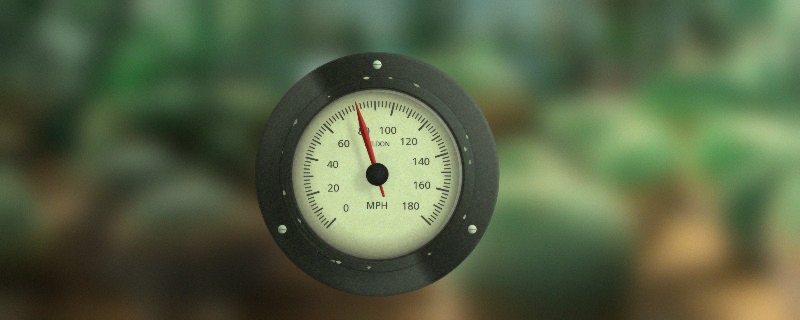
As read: 80 mph
